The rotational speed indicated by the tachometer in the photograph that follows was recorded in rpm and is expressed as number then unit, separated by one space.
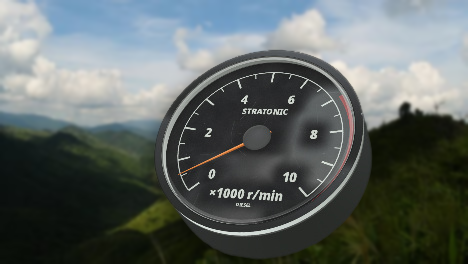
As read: 500 rpm
